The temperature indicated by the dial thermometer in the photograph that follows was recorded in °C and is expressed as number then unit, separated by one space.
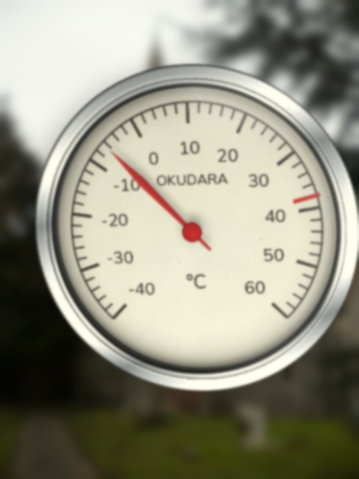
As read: -6 °C
